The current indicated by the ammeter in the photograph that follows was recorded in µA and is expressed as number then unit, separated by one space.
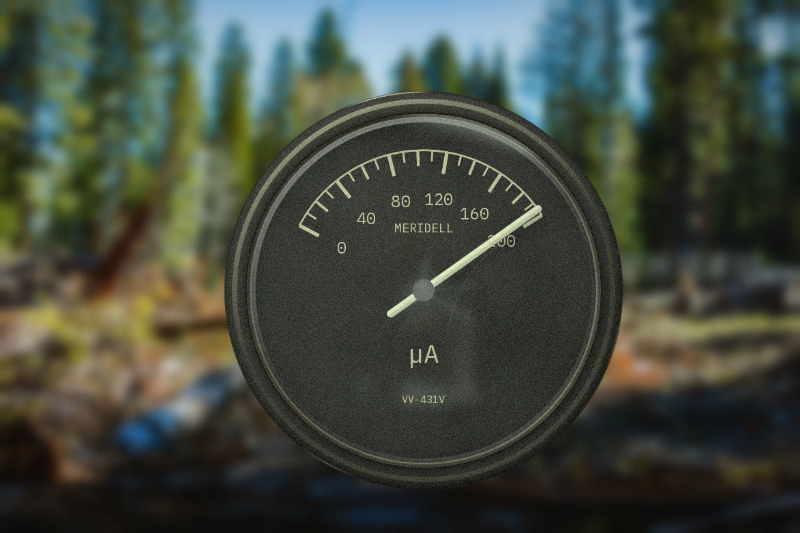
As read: 195 µA
